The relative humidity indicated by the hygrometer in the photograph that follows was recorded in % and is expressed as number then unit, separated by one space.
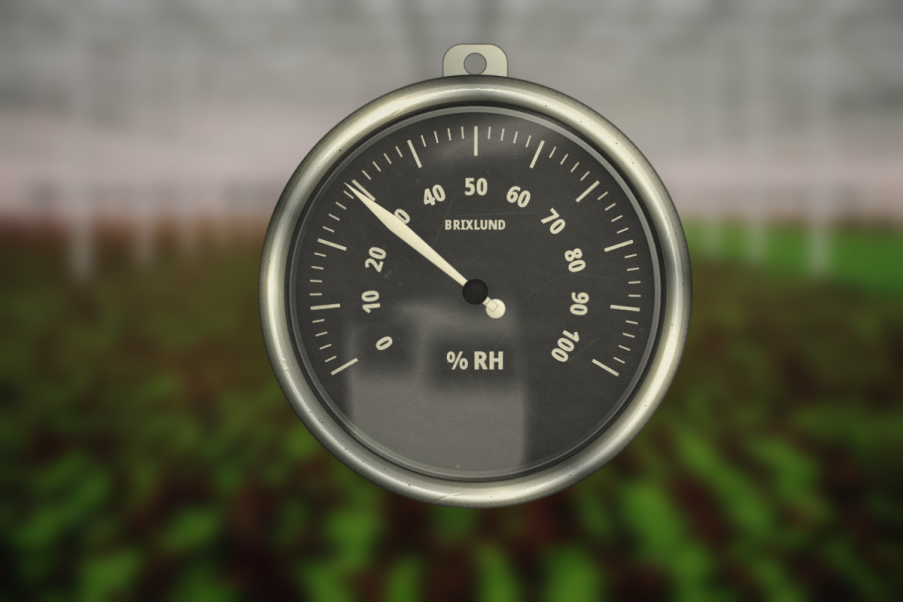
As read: 29 %
